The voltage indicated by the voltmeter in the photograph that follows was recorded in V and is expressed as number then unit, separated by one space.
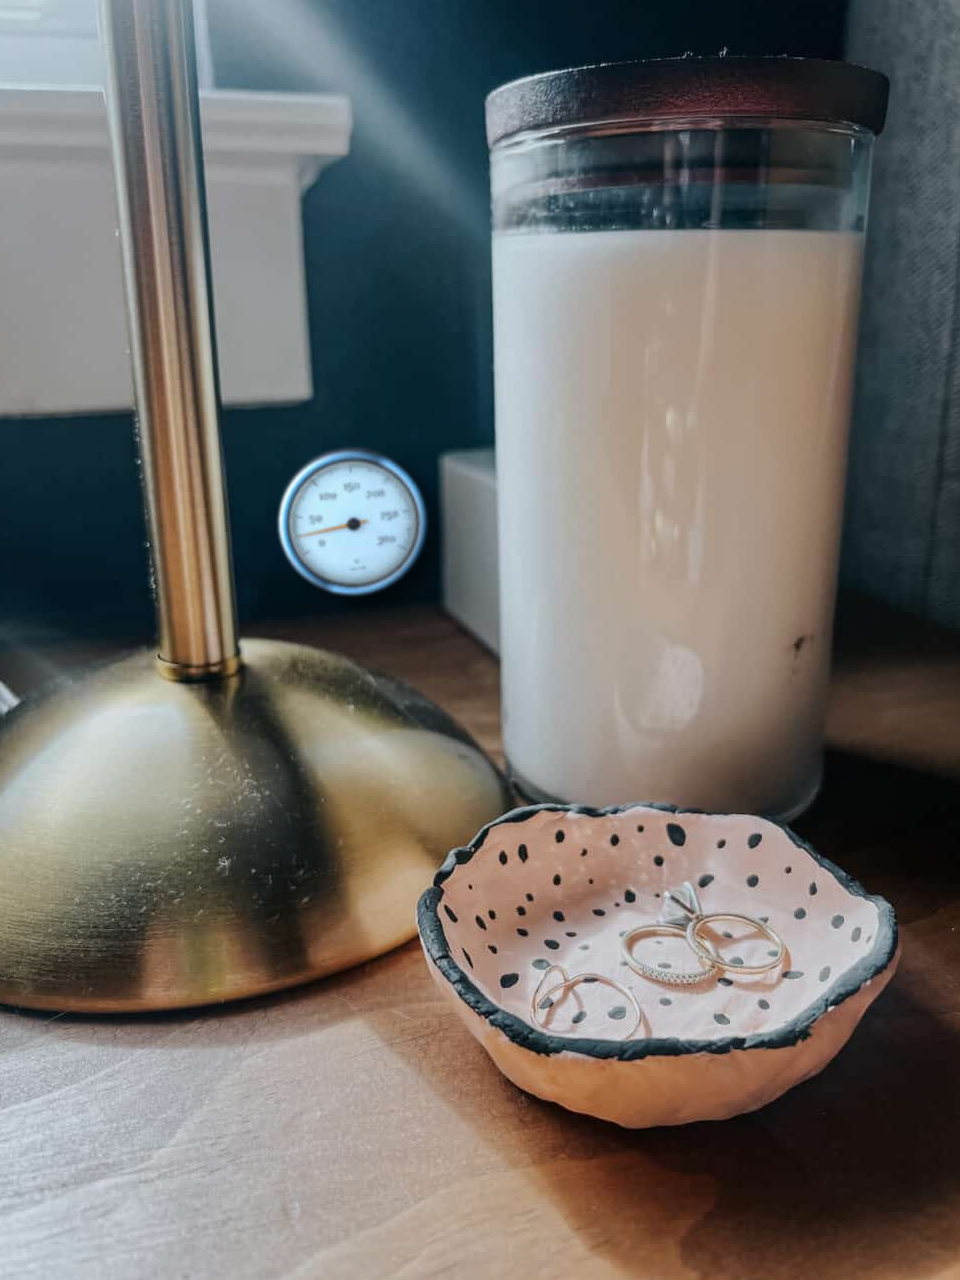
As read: 25 V
